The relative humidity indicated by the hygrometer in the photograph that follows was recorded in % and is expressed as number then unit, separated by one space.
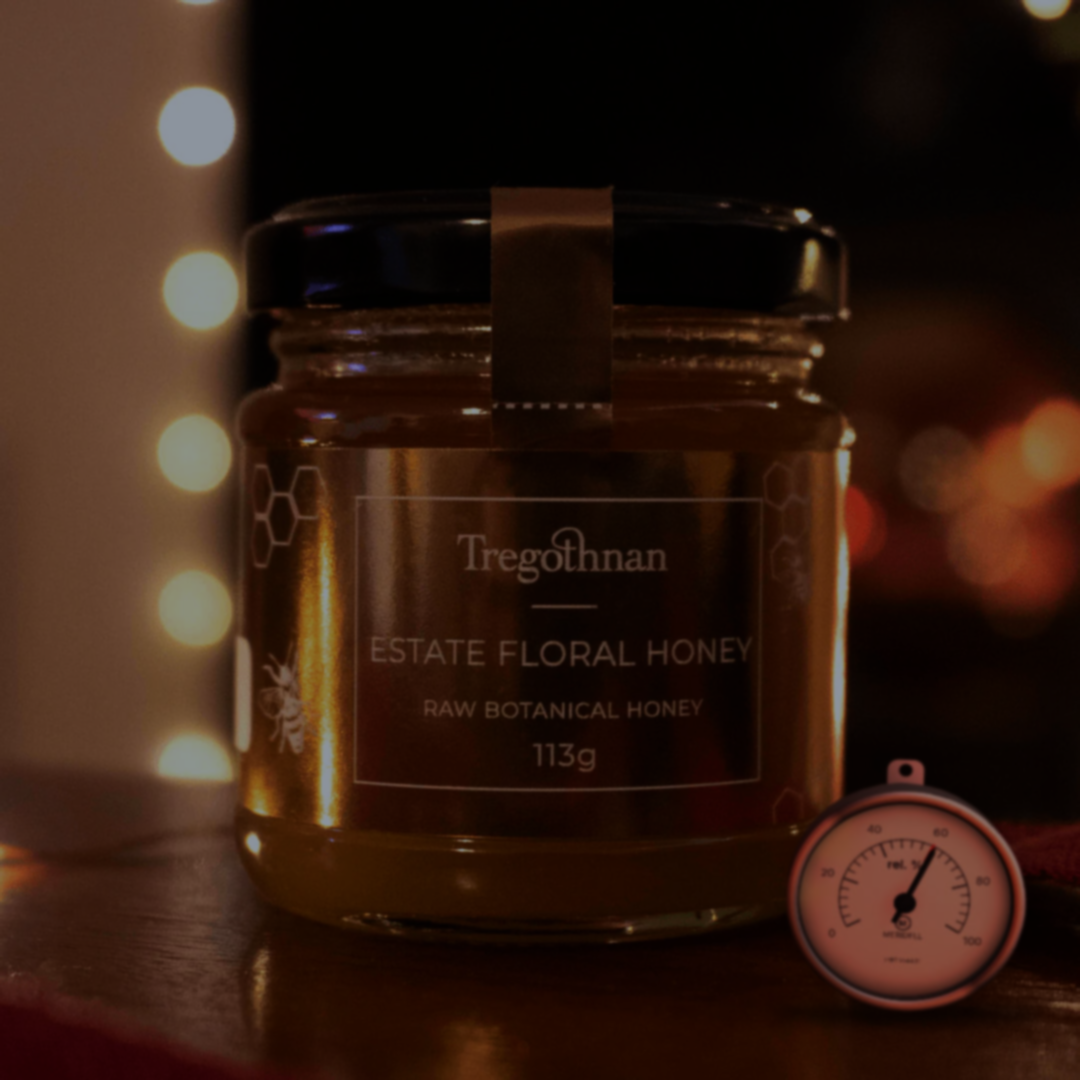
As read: 60 %
